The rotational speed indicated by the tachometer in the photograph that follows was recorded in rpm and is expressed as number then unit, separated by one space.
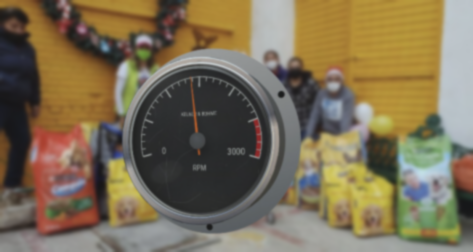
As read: 1400 rpm
